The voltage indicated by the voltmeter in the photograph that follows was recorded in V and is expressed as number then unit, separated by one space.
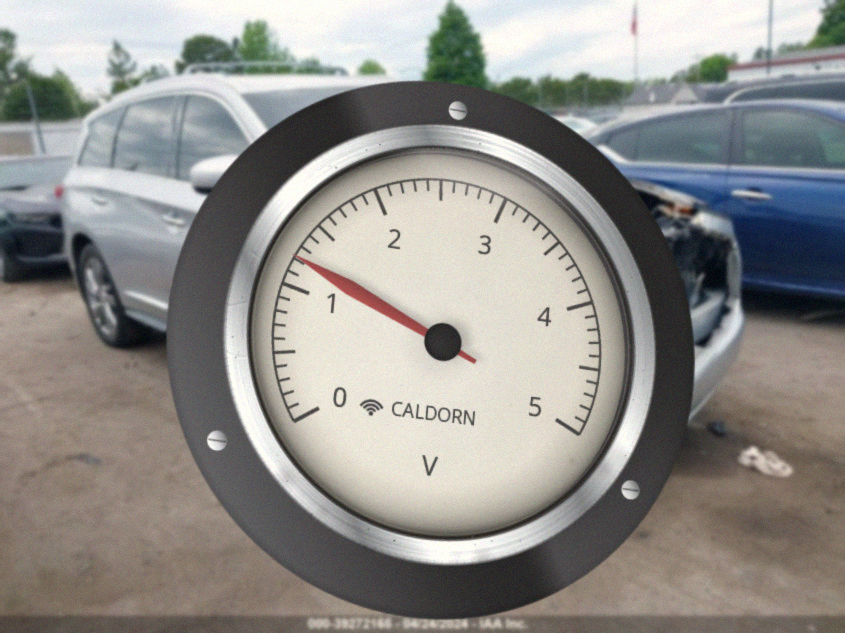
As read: 1.2 V
